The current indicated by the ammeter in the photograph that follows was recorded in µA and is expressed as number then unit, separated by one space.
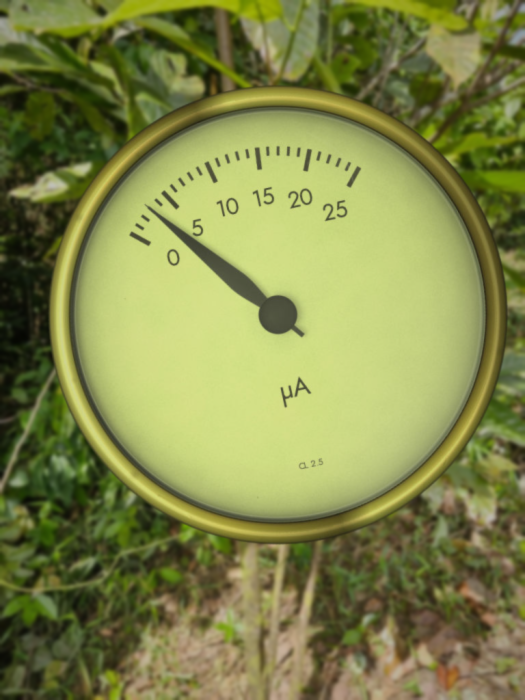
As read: 3 µA
